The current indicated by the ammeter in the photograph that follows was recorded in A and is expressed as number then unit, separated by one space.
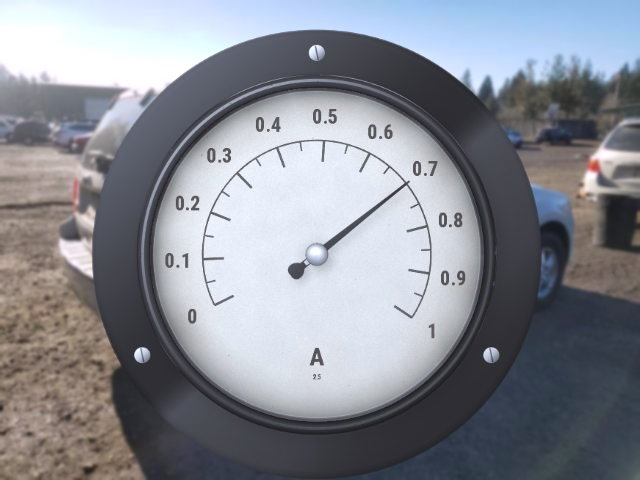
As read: 0.7 A
